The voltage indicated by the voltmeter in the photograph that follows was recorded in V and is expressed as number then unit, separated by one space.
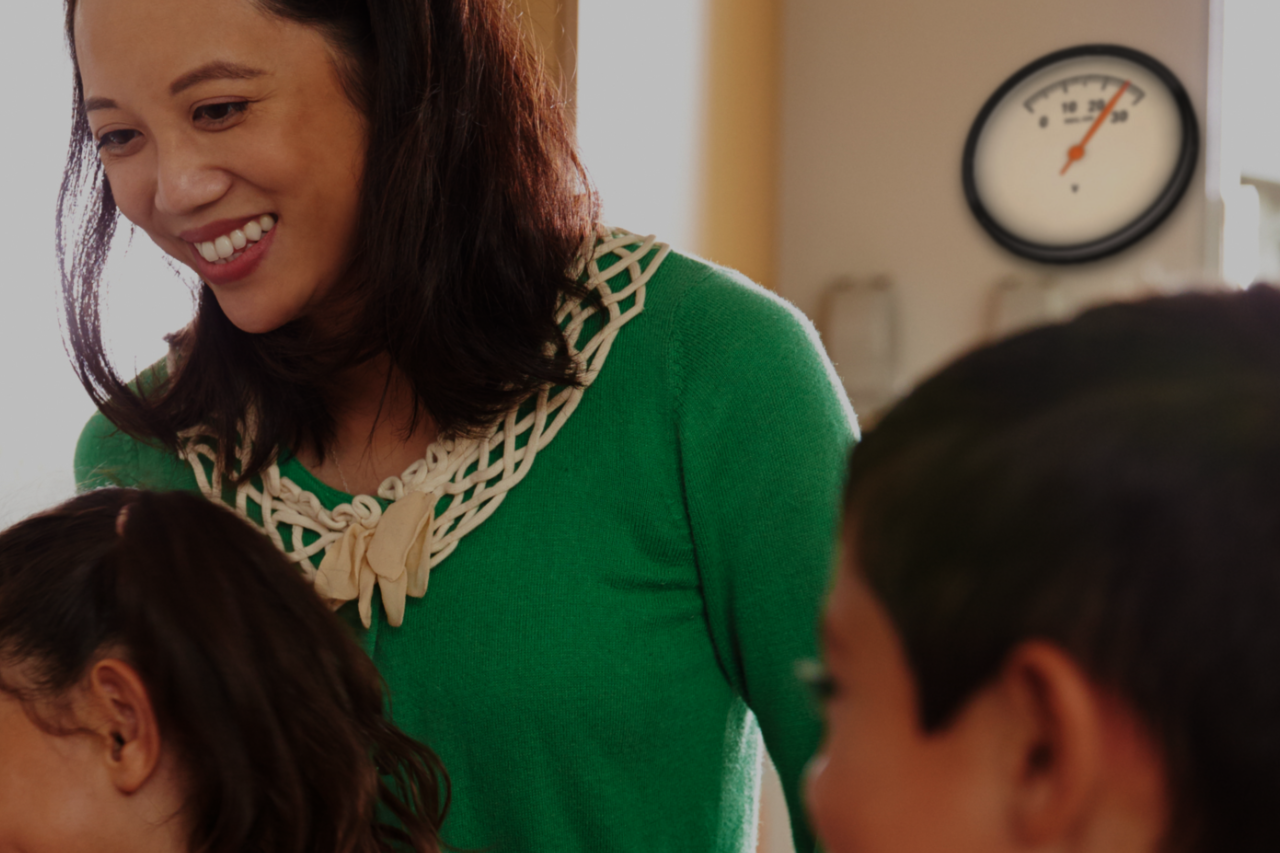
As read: 25 V
